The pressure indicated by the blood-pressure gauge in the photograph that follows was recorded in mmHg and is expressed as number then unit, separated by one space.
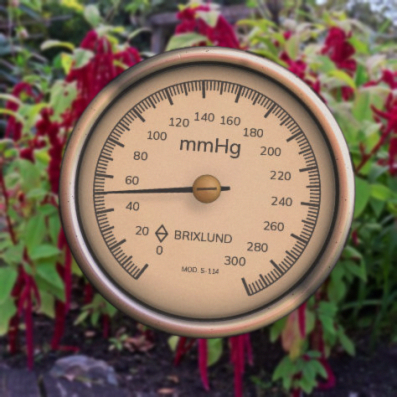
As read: 50 mmHg
